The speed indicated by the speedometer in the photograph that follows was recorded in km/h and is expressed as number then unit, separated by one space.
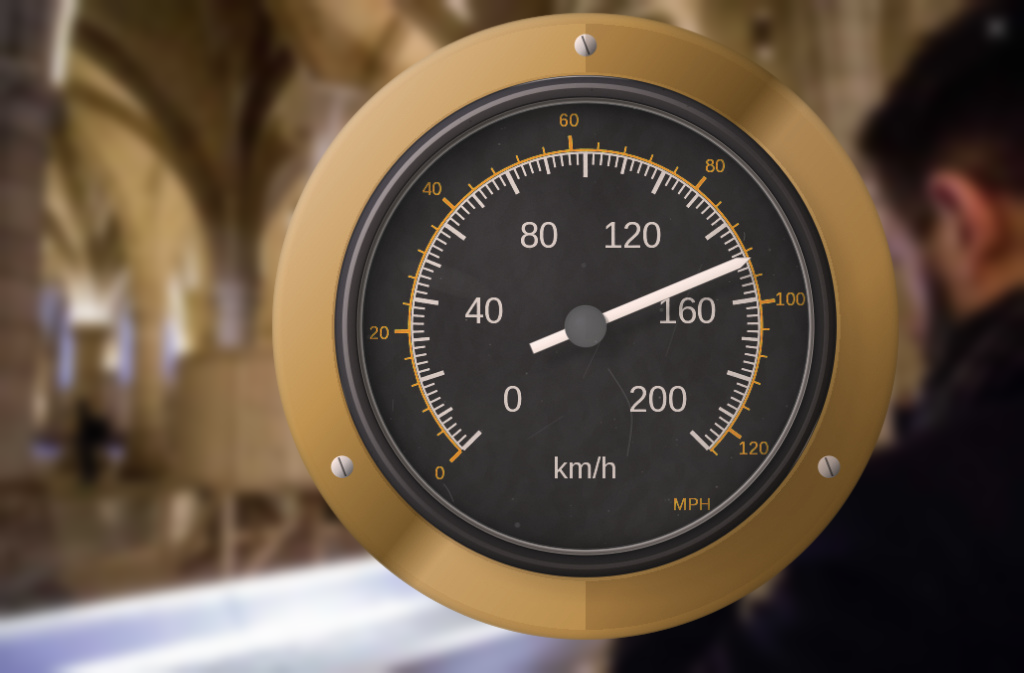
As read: 150 km/h
